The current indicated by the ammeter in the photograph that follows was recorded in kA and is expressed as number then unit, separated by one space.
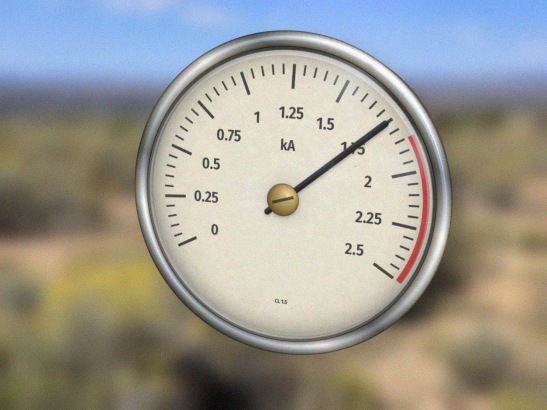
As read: 1.75 kA
